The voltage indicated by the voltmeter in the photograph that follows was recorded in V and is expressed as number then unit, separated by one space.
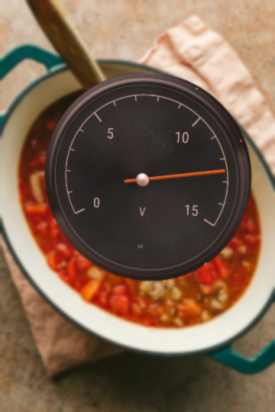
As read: 12.5 V
